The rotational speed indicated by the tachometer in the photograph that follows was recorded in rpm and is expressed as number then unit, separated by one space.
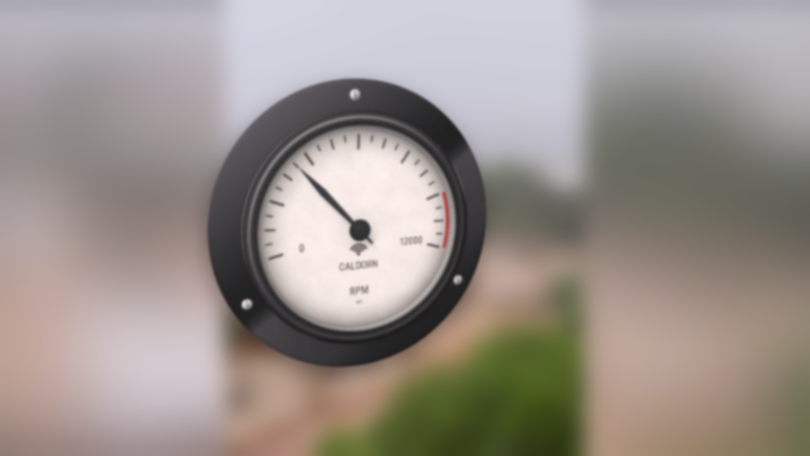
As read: 3500 rpm
